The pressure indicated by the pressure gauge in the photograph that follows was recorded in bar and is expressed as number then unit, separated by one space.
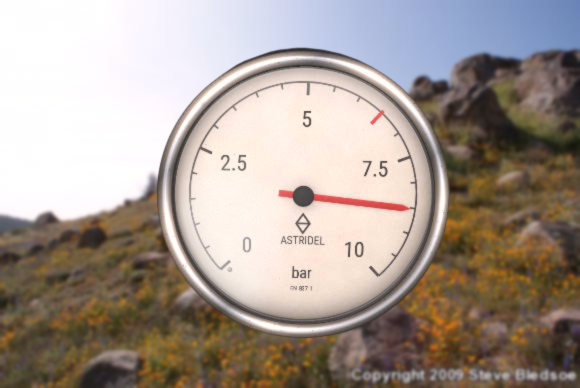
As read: 8.5 bar
